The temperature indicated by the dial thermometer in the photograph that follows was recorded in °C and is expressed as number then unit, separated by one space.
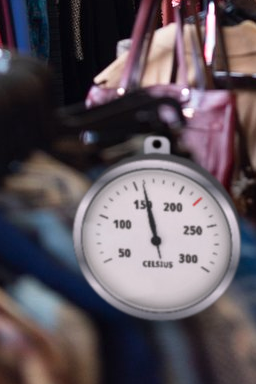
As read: 160 °C
